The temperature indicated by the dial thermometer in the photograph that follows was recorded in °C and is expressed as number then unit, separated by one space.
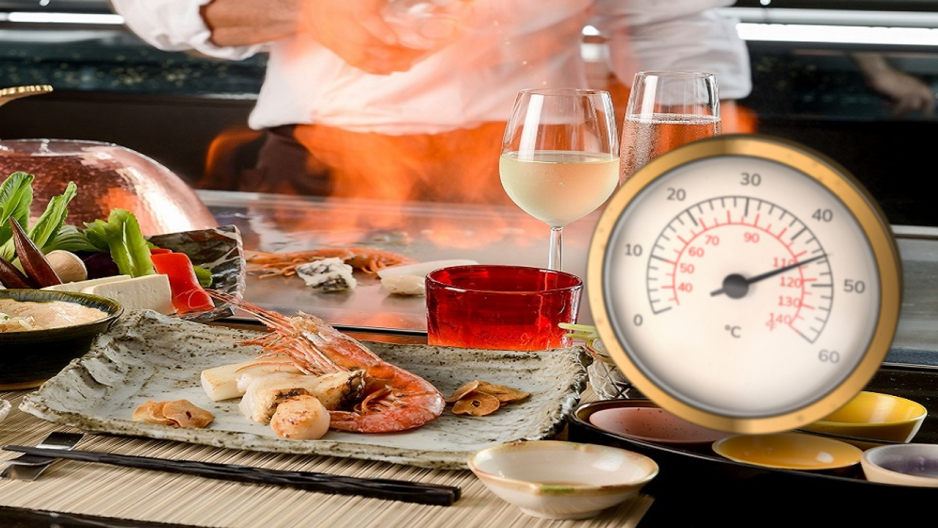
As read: 45 °C
